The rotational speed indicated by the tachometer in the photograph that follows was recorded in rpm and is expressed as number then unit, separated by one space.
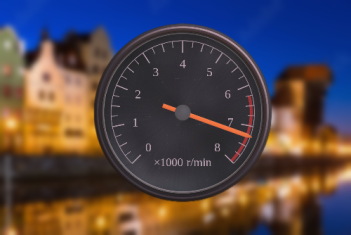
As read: 7250 rpm
